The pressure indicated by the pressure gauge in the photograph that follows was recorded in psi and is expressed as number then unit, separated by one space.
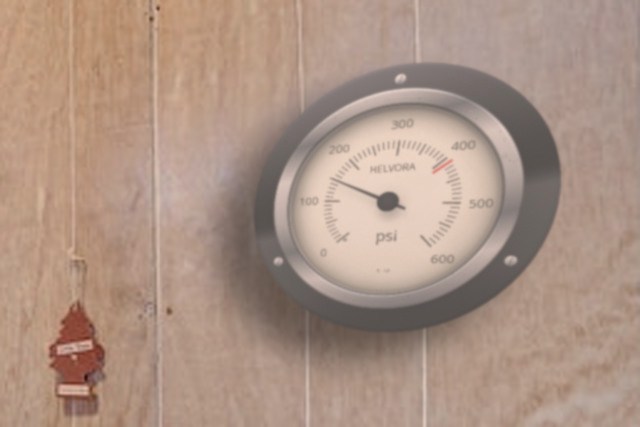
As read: 150 psi
